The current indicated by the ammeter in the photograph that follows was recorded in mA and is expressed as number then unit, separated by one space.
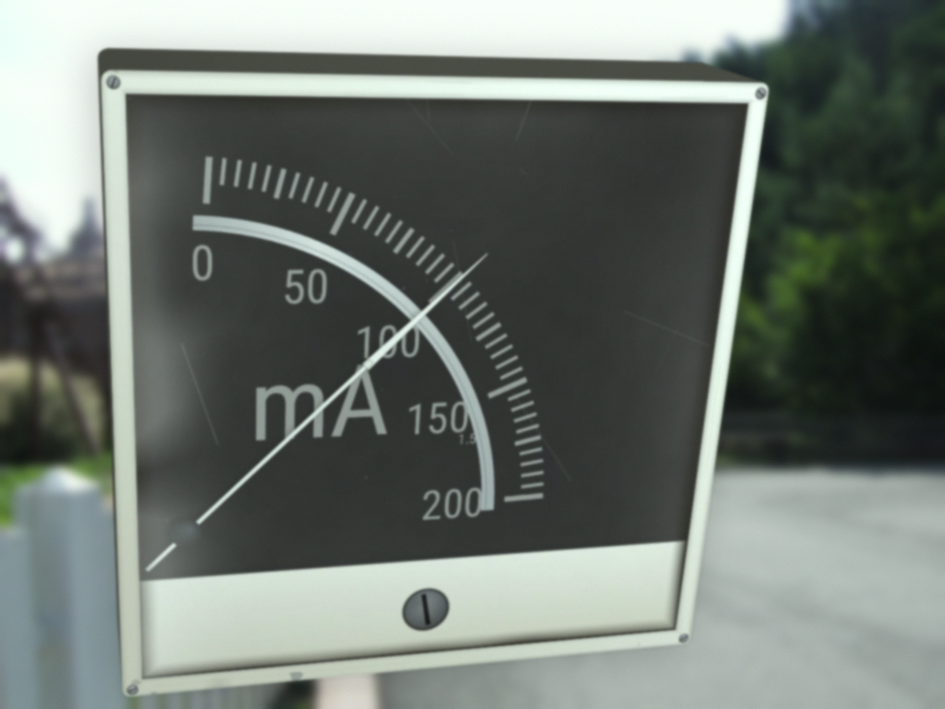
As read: 100 mA
